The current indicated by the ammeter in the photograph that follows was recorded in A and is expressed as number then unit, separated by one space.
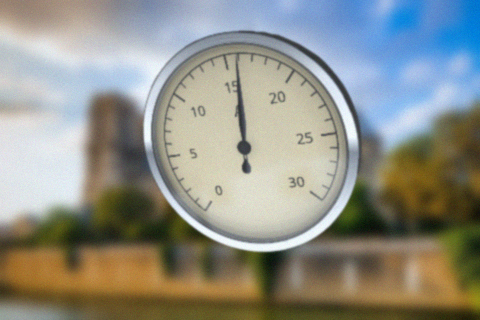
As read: 16 A
